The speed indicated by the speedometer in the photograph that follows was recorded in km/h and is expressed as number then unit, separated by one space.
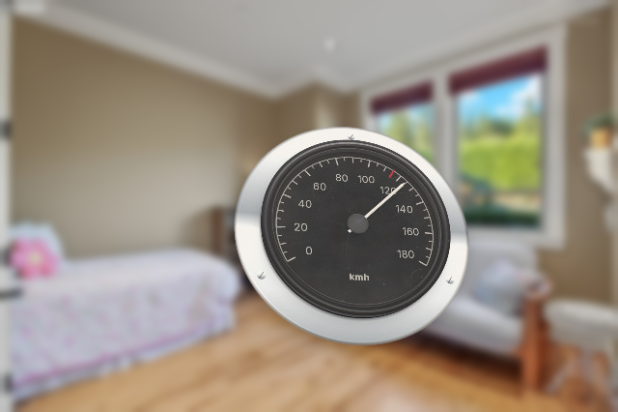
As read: 125 km/h
